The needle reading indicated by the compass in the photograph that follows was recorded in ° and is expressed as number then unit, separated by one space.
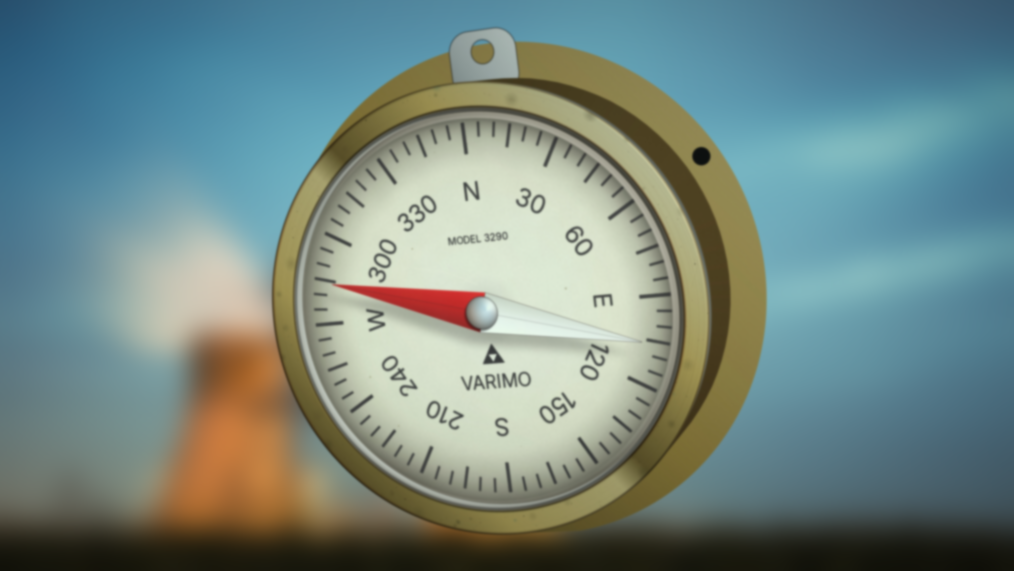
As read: 285 °
